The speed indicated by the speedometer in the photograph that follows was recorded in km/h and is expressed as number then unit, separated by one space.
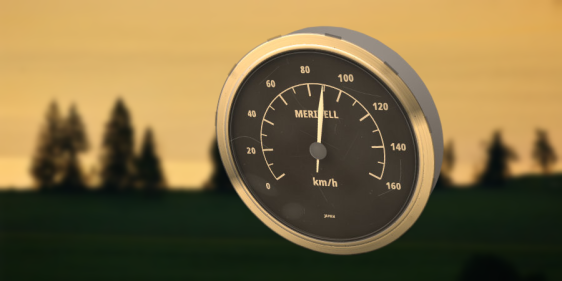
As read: 90 km/h
